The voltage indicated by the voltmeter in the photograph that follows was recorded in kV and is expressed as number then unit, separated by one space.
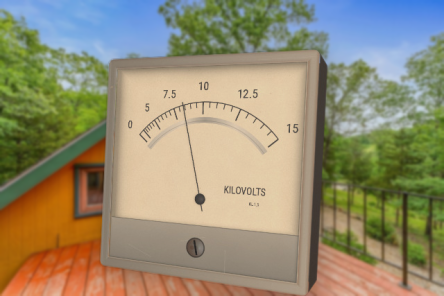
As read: 8.5 kV
